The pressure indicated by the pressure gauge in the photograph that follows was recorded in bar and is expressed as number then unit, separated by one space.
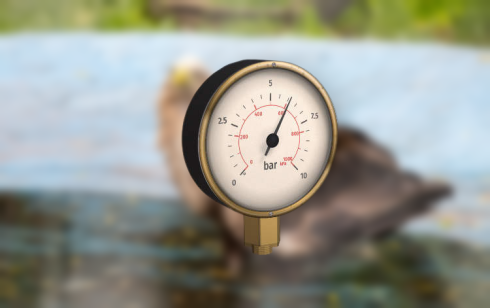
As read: 6 bar
